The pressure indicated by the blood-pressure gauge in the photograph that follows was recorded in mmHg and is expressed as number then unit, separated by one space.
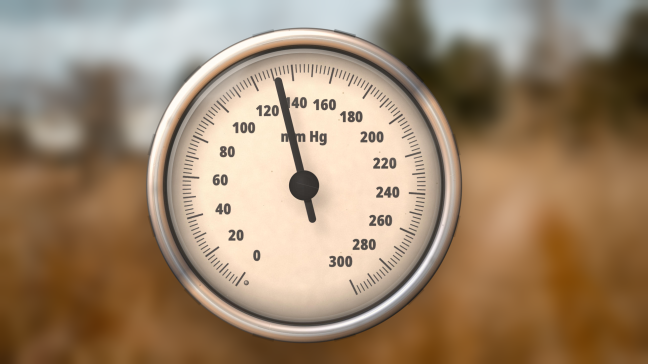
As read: 132 mmHg
